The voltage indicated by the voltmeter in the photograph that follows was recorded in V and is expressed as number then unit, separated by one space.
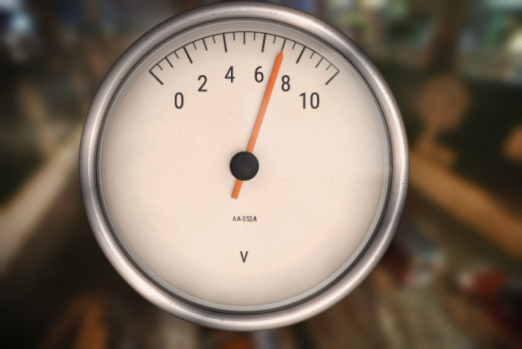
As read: 7 V
